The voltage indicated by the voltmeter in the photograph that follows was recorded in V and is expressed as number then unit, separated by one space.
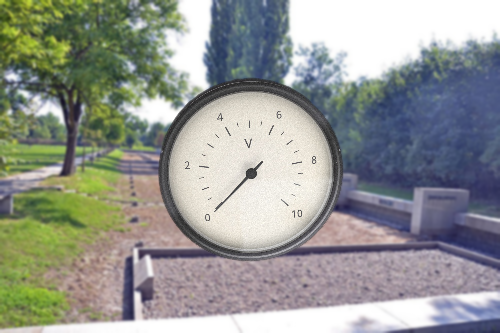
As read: 0 V
